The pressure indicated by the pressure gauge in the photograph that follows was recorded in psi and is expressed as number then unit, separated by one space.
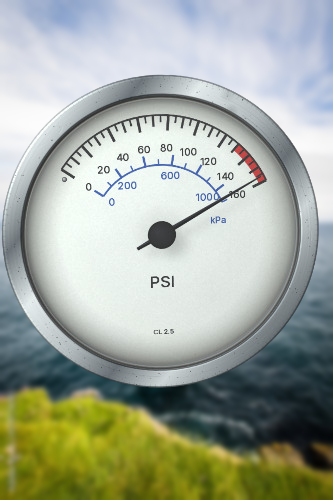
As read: 155 psi
